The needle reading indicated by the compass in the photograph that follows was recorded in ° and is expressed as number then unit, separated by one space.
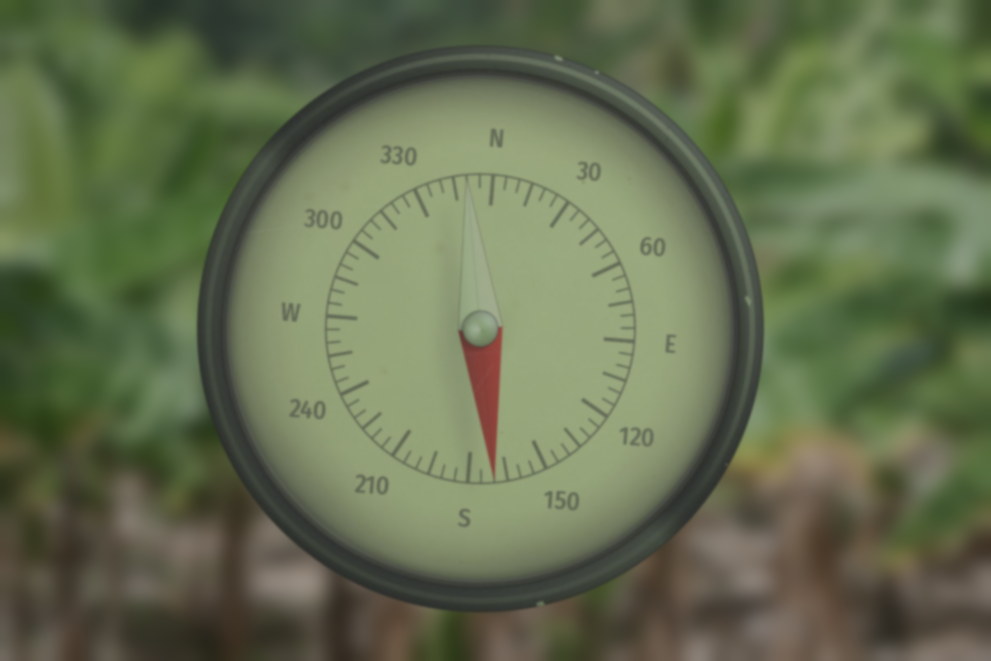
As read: 170 °
